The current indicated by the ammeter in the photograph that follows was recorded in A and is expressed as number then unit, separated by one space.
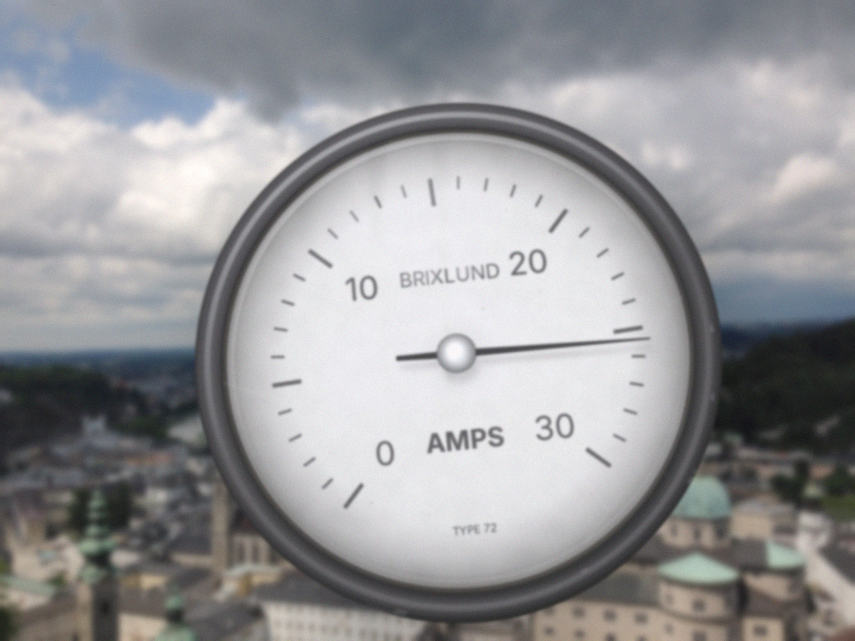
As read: 25.5 A
